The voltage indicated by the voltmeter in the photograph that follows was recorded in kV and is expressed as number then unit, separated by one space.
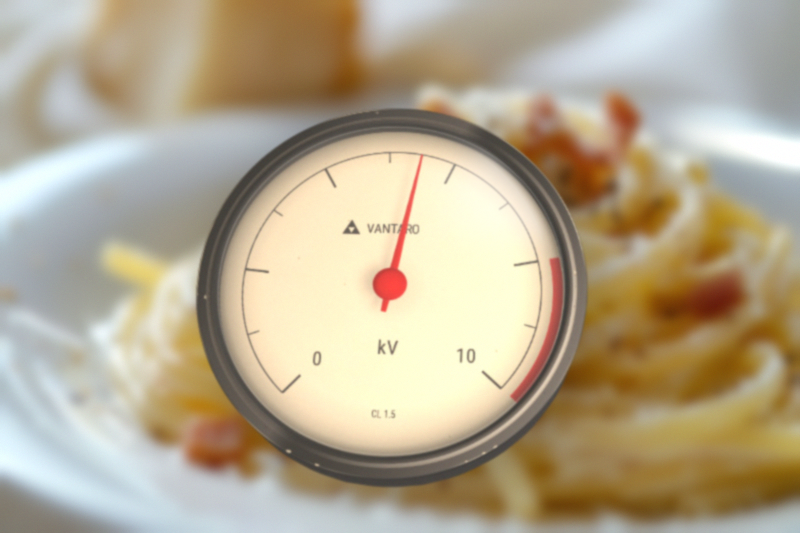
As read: 5.5 kV
